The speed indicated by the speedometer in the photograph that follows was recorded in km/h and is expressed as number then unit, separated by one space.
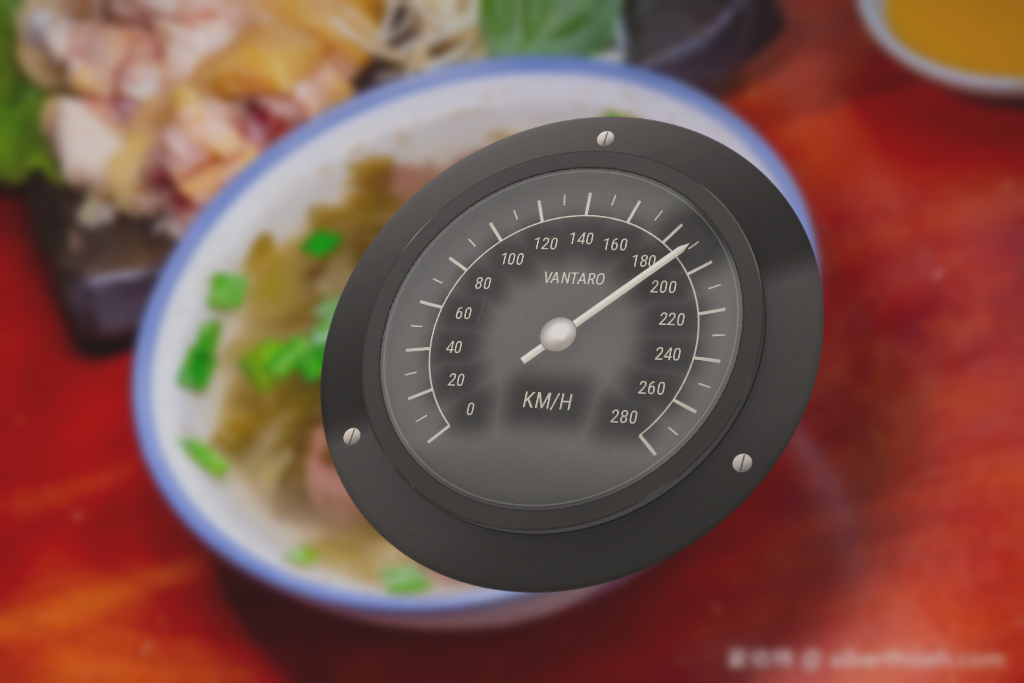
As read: 190 km/h
